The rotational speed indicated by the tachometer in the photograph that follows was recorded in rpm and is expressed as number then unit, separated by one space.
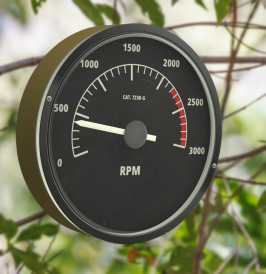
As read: 400 rpm
